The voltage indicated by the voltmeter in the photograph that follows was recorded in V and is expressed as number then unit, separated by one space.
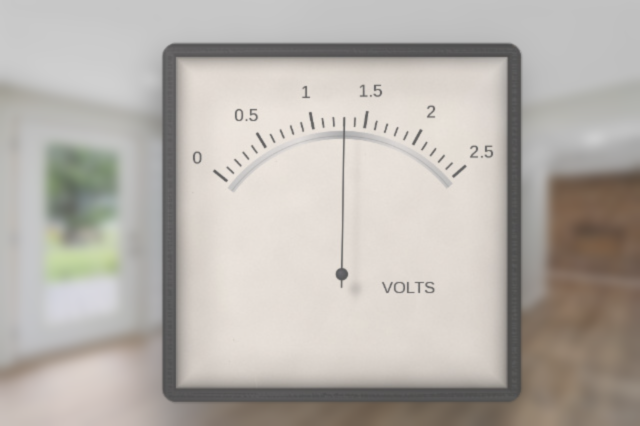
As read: 1.3 V
